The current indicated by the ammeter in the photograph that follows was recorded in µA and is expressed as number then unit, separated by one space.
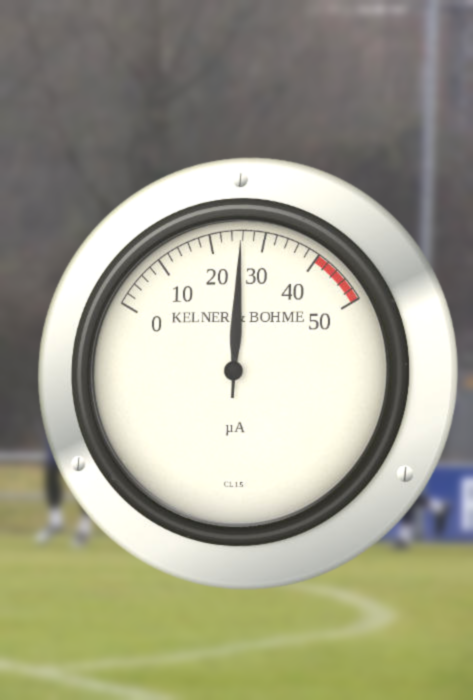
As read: 26 µA
